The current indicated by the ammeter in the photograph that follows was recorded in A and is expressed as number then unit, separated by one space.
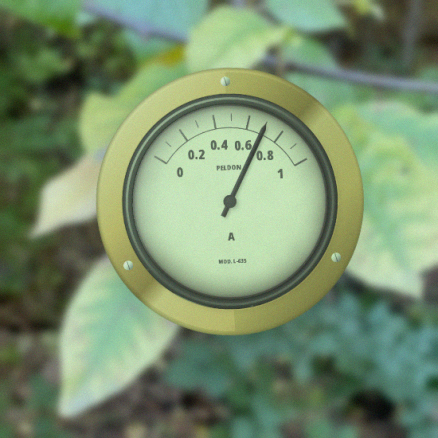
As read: 0.7 A
